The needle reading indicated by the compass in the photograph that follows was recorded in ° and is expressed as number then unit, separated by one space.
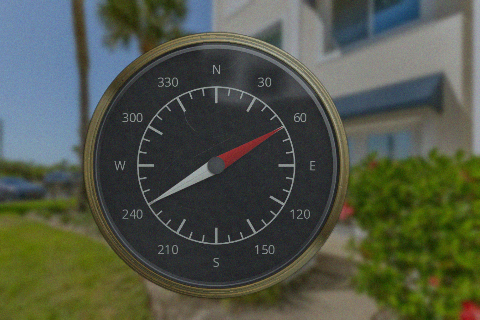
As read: 60 °
